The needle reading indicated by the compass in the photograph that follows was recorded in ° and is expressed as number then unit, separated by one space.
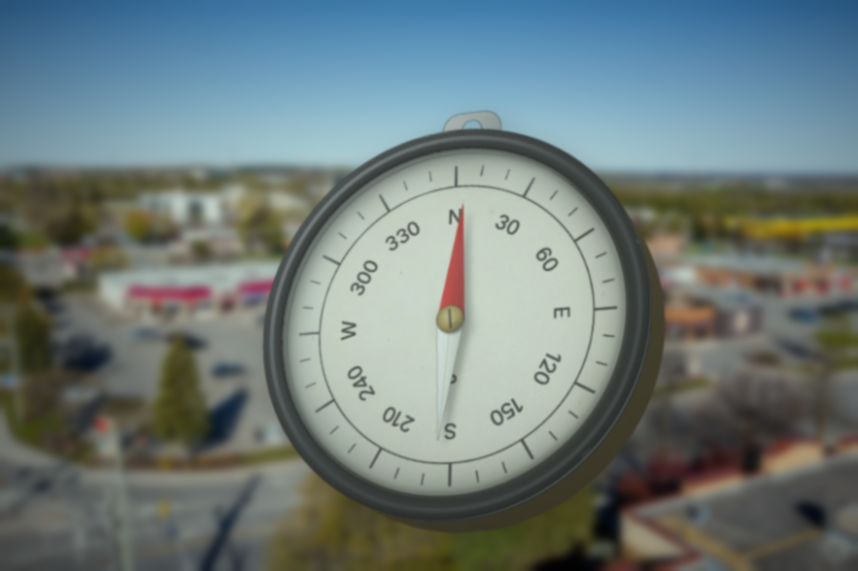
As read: 5 °
